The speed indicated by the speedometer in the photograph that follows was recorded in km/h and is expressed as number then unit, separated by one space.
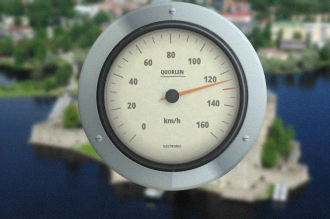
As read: 125 km/h
